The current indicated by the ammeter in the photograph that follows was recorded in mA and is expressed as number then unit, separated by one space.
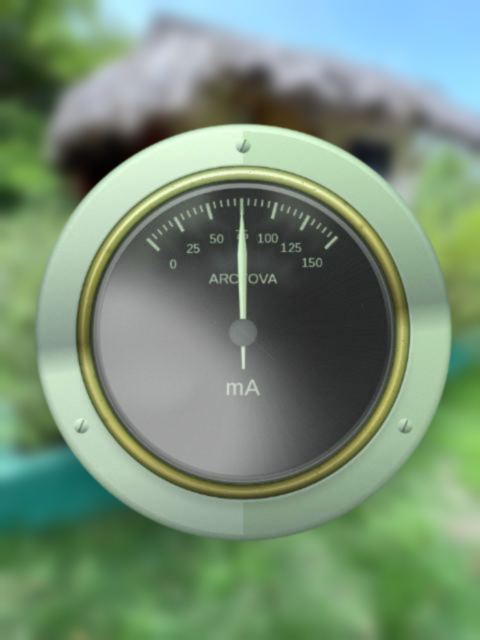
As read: 75 mA
